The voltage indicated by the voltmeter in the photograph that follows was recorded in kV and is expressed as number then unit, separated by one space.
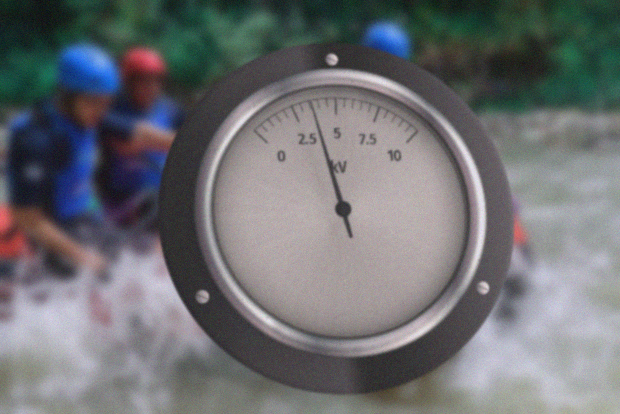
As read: 3.5 kV
